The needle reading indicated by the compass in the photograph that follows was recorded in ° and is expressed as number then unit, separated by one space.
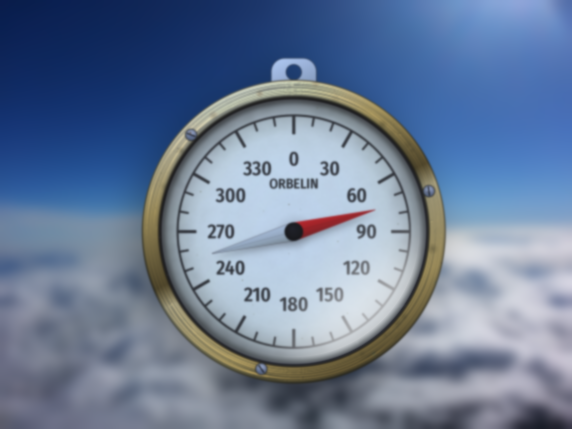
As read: 75 °
